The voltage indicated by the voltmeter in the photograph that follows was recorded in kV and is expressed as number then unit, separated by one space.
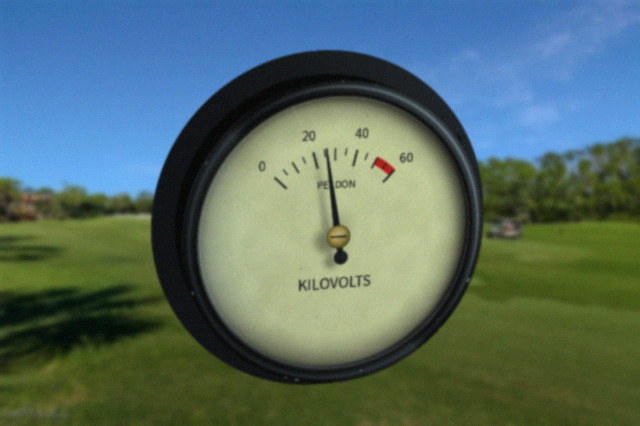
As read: 25 kV
